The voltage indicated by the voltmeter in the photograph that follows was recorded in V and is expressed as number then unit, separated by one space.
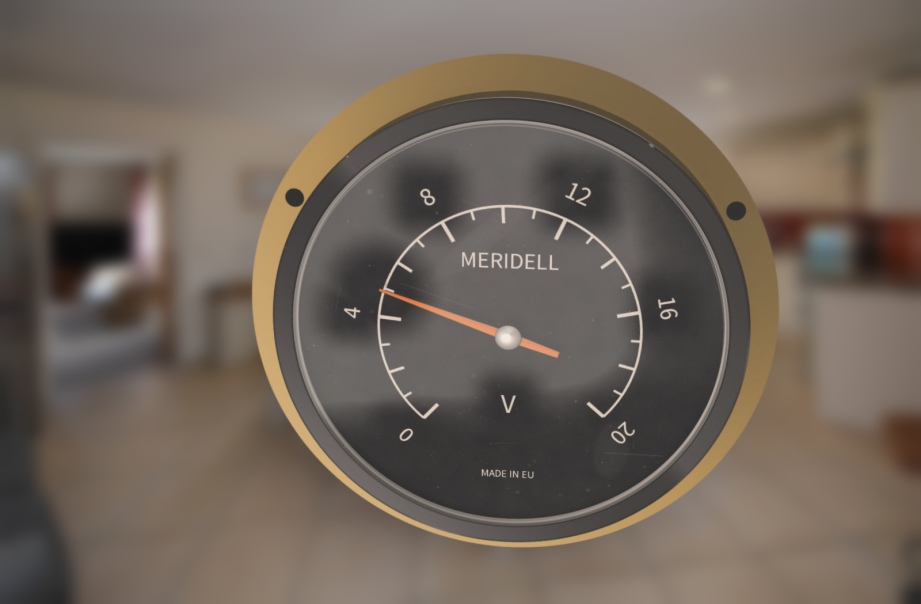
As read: 5 V
